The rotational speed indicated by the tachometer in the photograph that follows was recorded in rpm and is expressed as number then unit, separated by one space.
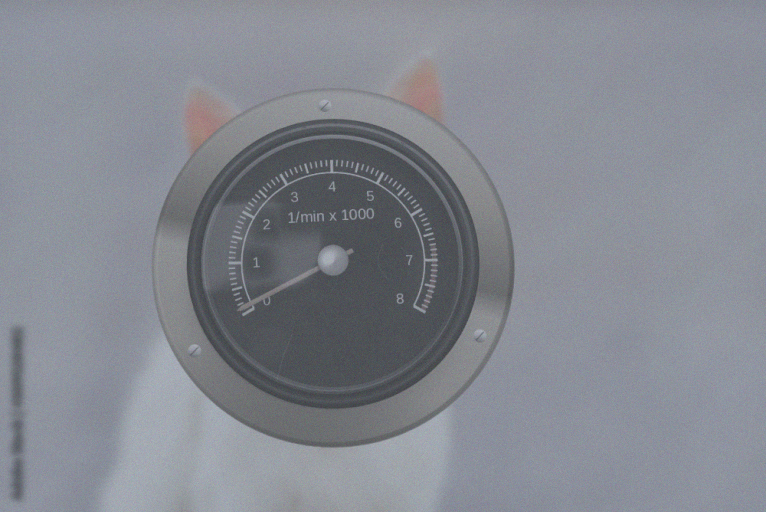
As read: 100 rpm
